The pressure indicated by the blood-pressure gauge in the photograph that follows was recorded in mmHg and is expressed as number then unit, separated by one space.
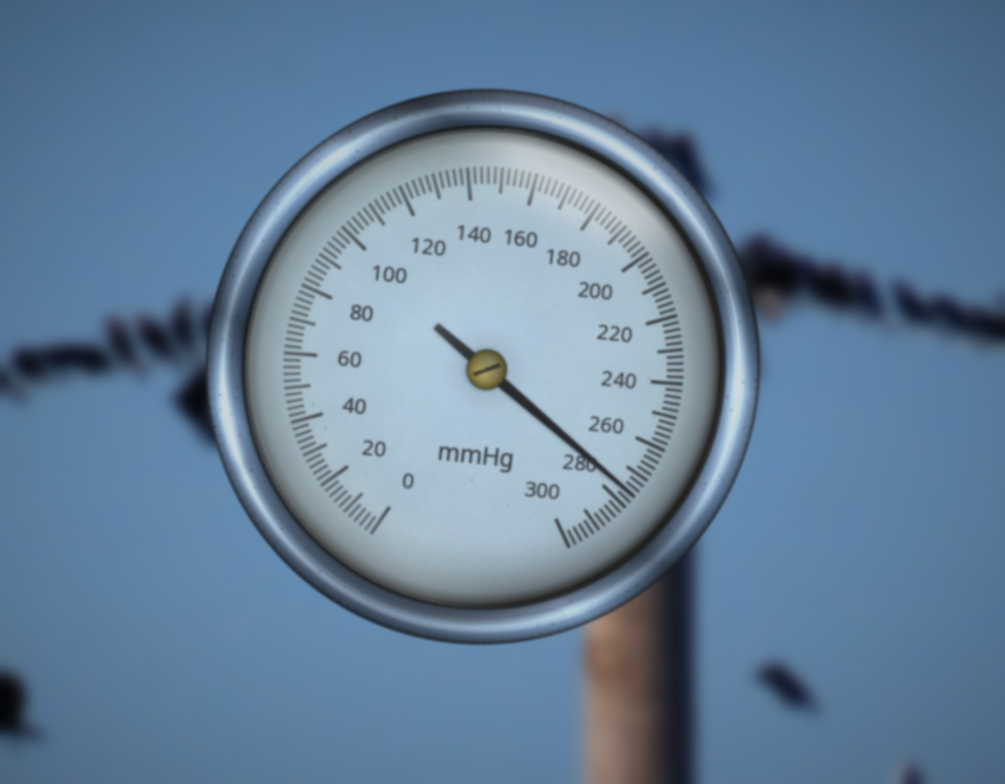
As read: 276 mmHg
